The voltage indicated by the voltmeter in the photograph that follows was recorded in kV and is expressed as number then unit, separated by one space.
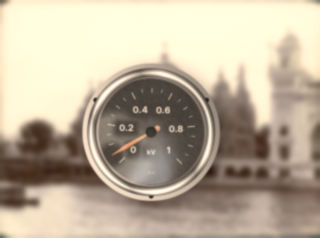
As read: 0.05 kV
